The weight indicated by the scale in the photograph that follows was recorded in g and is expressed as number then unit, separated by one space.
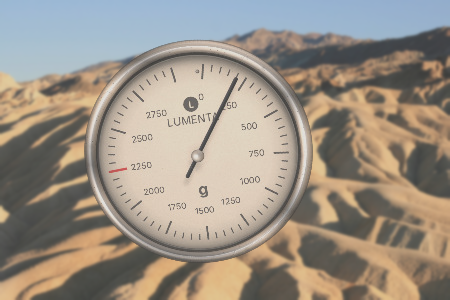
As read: 200 g
